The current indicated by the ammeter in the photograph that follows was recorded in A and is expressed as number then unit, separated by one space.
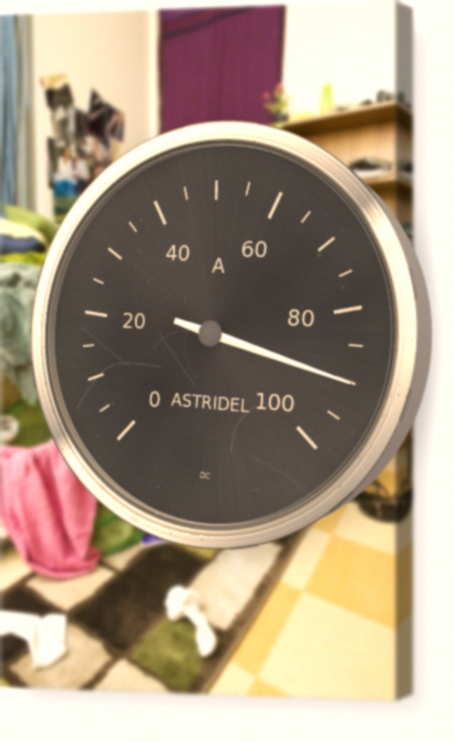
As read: 90 A
